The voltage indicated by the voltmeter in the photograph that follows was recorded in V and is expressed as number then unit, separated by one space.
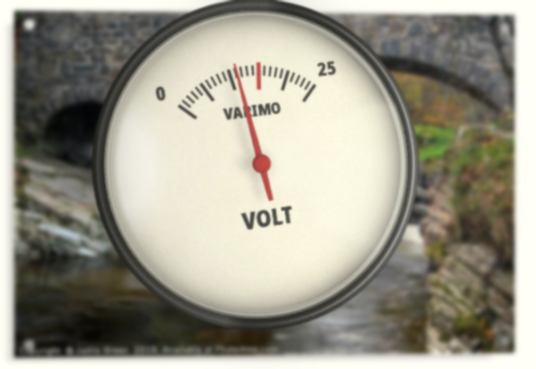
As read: 11 V
